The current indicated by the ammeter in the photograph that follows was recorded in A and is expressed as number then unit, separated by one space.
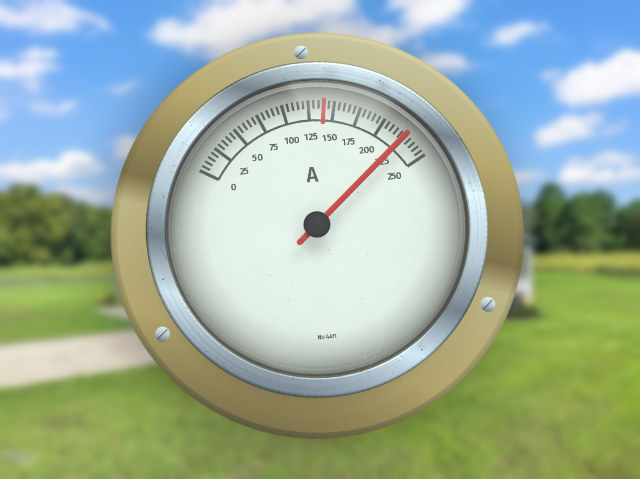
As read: 225 A
